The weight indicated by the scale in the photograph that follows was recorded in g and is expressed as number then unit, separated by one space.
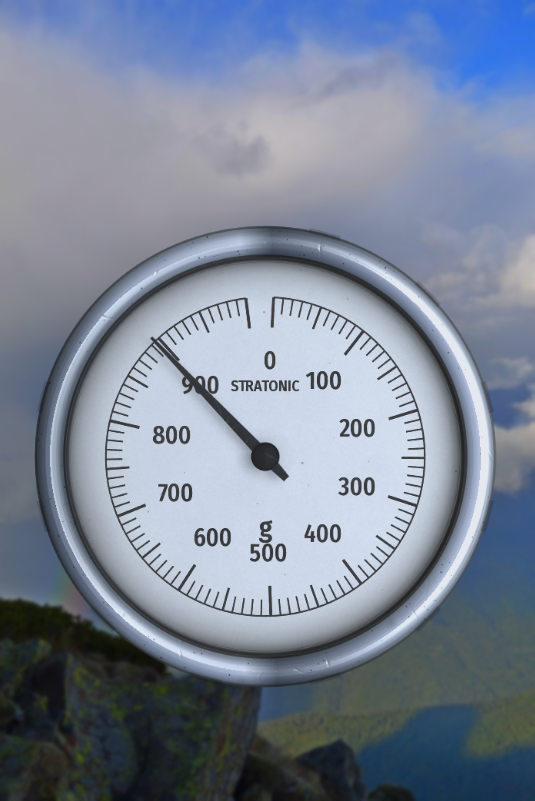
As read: 895 g
